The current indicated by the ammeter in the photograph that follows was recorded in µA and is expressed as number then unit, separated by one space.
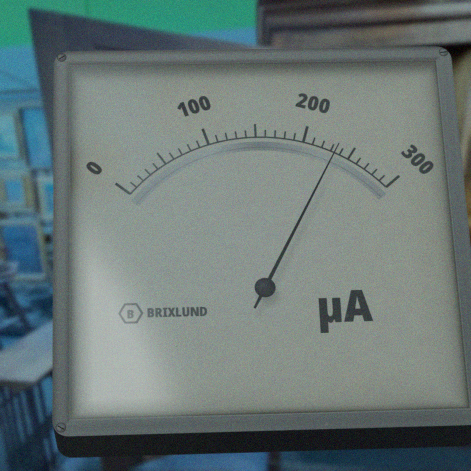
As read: 235 µA
